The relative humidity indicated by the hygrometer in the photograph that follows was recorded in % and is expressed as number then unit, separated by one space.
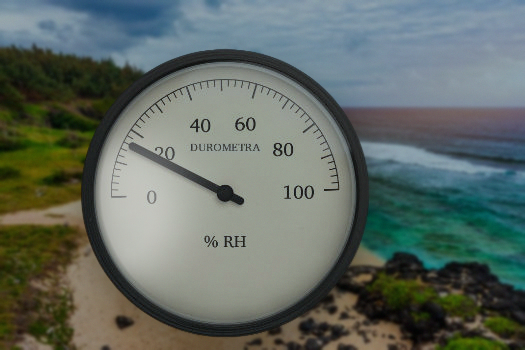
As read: 16 %
